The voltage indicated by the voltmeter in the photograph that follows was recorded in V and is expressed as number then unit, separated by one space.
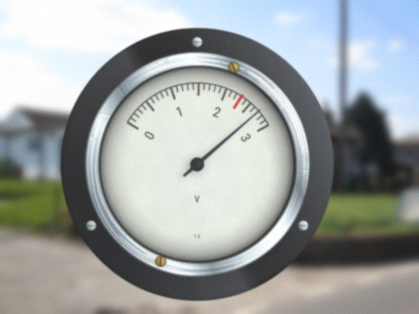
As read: 2.7 V
